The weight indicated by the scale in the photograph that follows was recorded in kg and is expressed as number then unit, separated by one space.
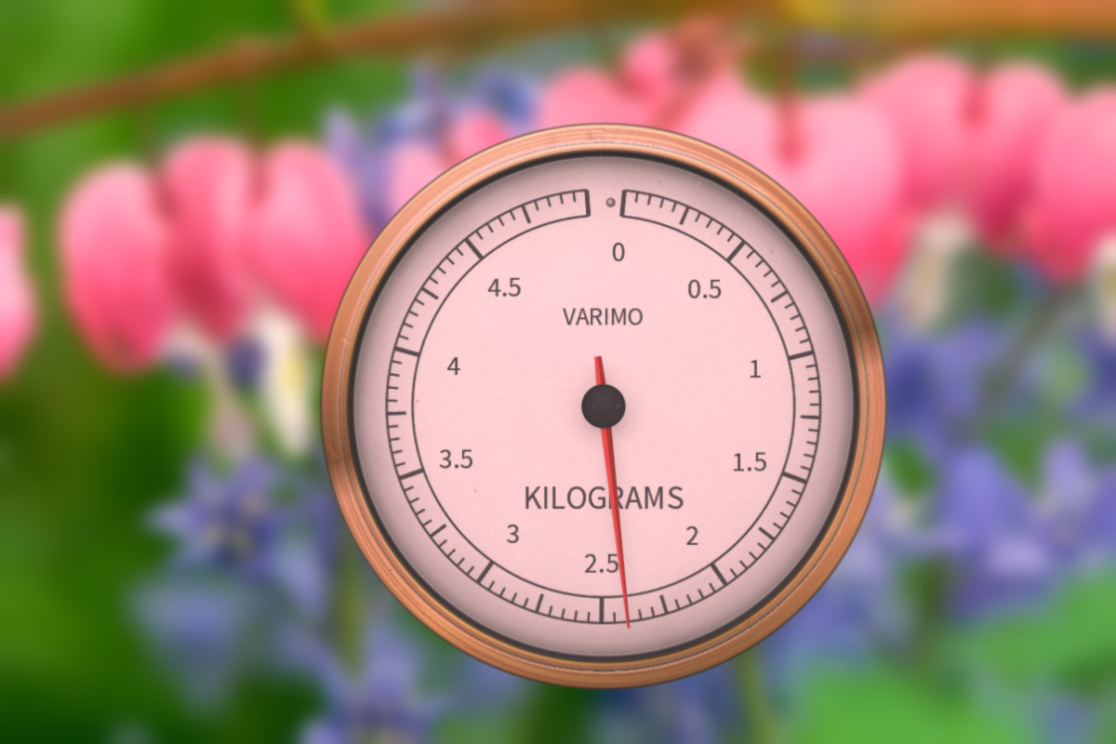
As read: 2.4 kg
